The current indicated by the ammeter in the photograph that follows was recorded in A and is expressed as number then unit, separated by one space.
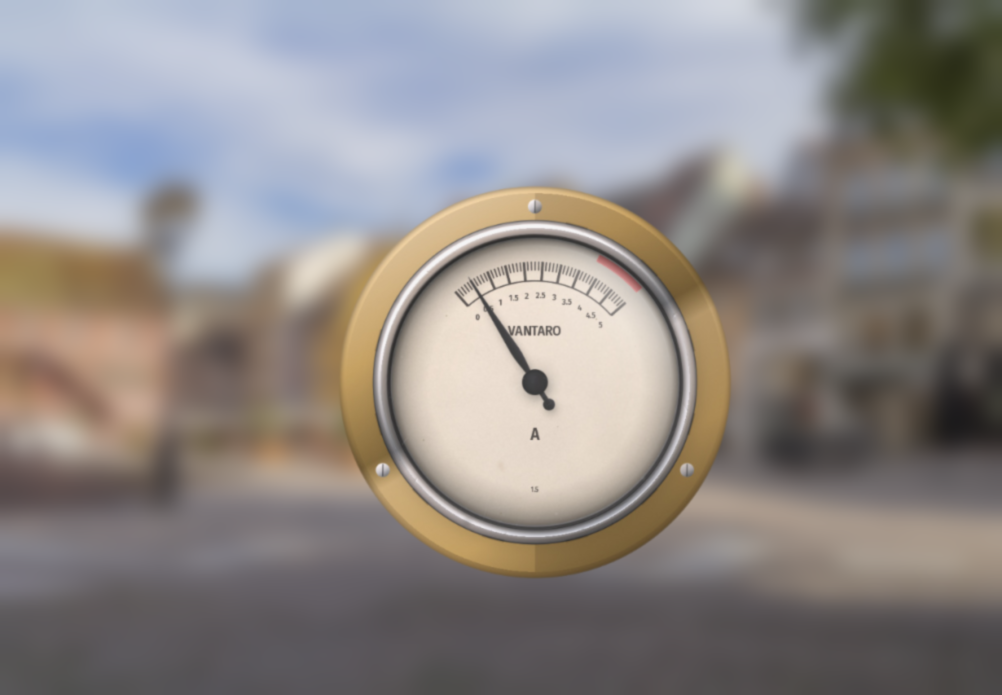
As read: 0.5 A
